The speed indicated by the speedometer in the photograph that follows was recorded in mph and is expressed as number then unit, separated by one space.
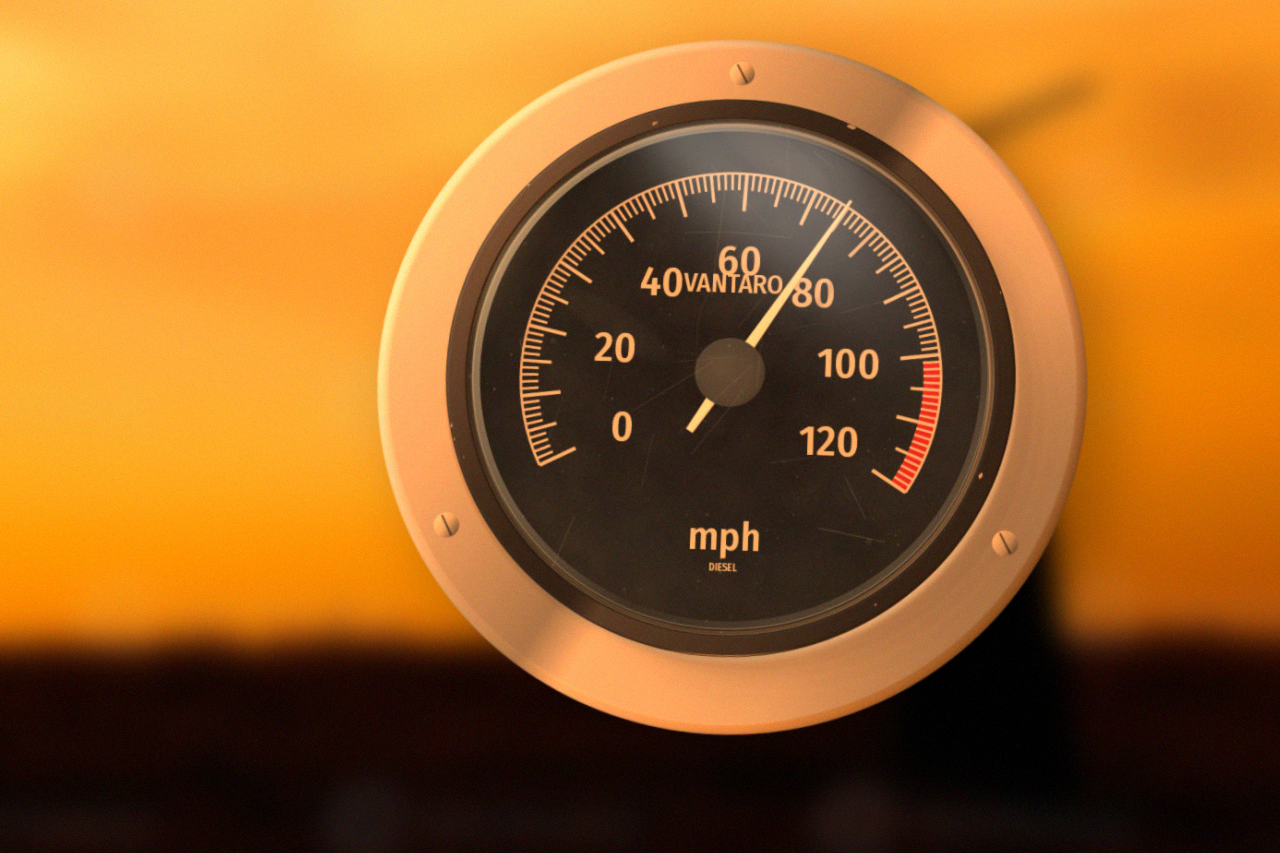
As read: 75 mph
